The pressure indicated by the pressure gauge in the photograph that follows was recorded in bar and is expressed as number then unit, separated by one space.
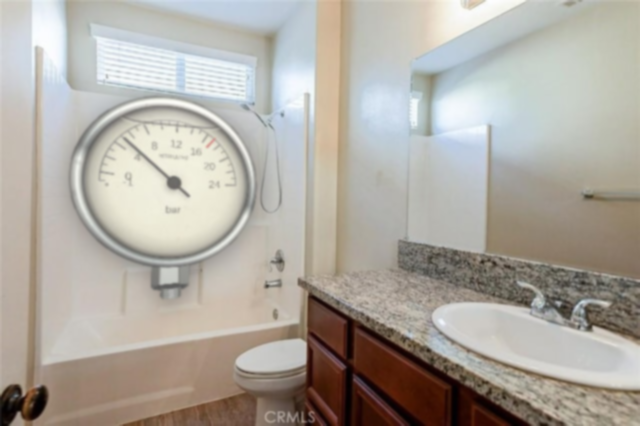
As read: 5 bar
